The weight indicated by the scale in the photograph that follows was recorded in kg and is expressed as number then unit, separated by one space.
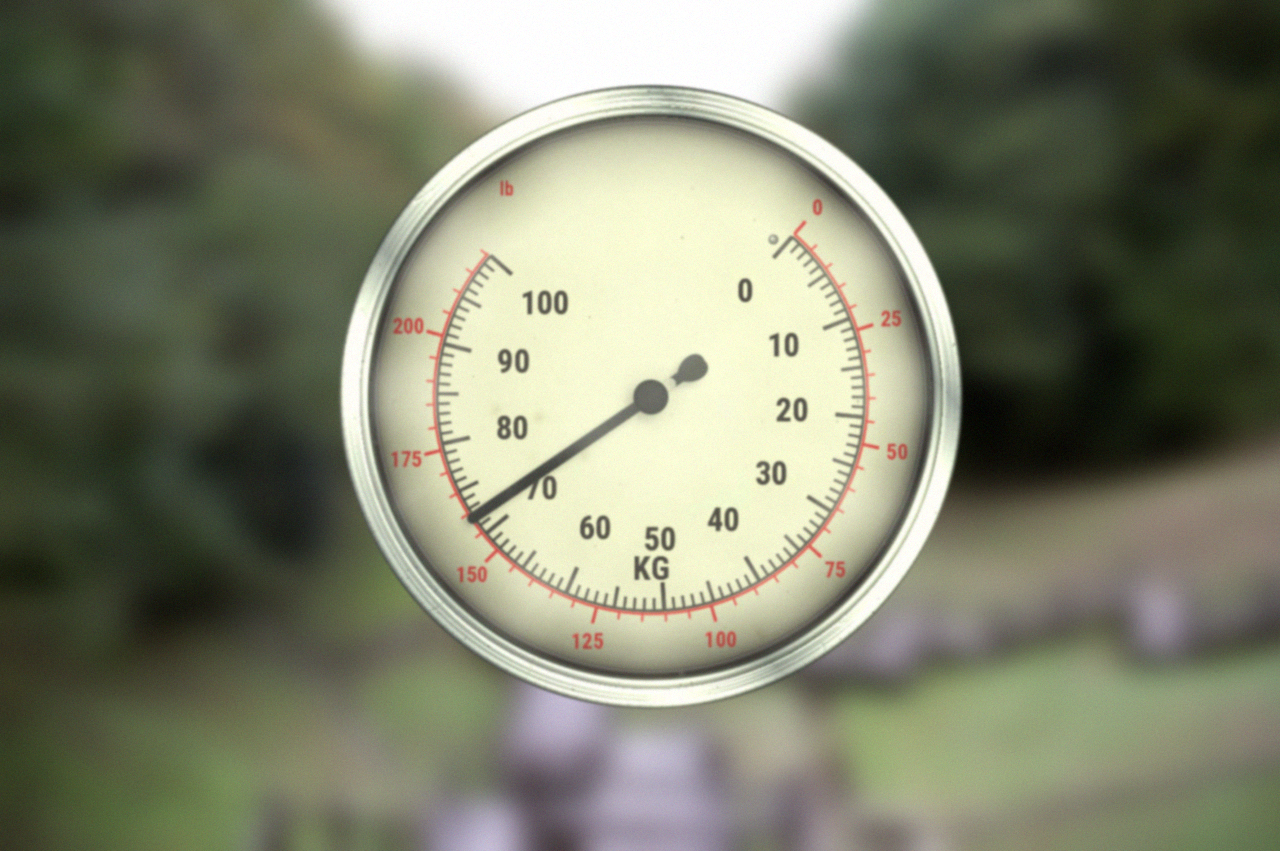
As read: 72 kg
